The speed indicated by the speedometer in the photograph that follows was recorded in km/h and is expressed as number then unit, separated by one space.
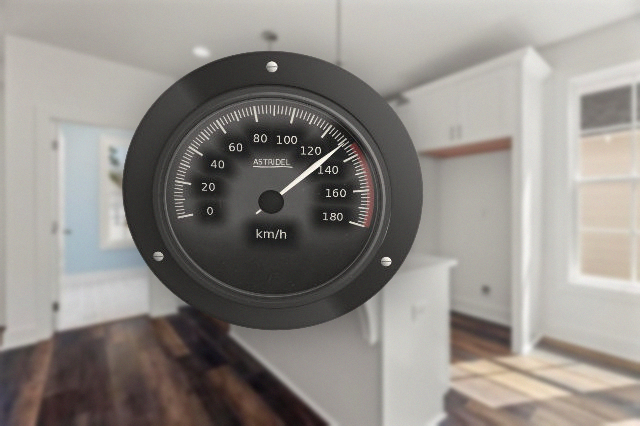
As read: 130 km/h
